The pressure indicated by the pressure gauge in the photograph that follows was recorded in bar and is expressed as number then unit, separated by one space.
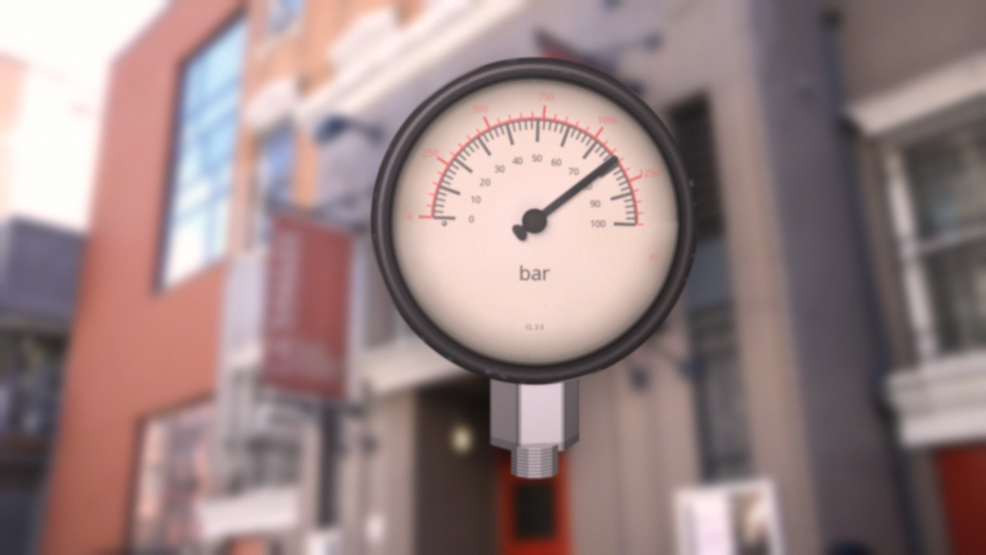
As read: 78 bar
